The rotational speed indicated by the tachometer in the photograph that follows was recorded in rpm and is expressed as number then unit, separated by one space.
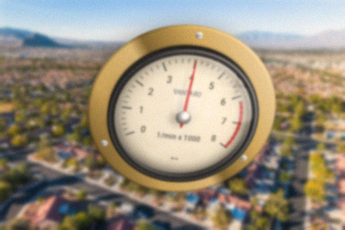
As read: 4000 rpm
